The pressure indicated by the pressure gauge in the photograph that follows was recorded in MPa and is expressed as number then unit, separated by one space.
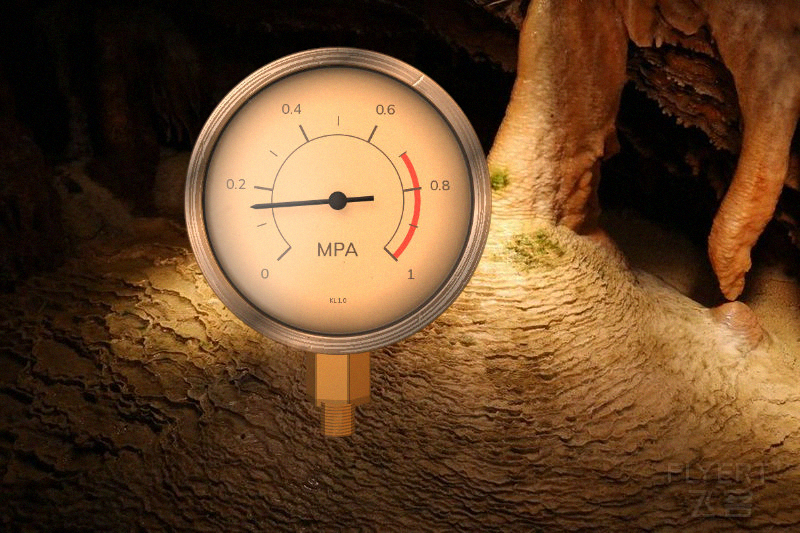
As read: 0.15 MPa
